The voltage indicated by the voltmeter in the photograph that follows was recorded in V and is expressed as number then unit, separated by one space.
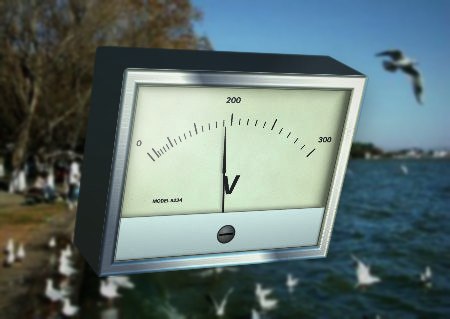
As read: 190 V
